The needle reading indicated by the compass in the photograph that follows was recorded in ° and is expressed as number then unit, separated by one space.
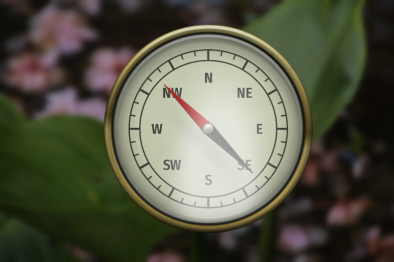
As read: 315 °
